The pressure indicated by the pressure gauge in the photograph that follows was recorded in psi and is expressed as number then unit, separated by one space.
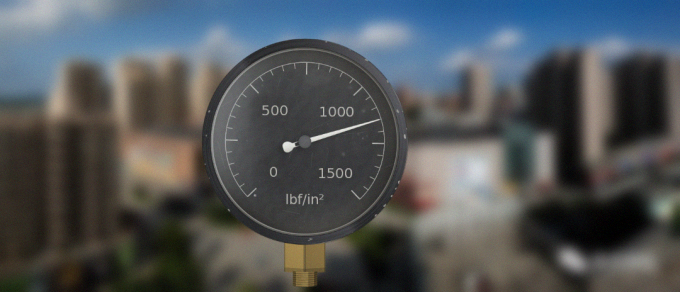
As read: 1150 psi
